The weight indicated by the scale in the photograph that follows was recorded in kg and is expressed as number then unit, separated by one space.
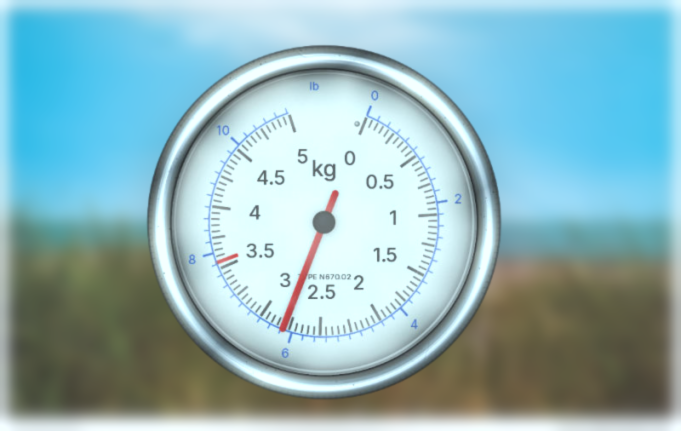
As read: 2.8 kg
